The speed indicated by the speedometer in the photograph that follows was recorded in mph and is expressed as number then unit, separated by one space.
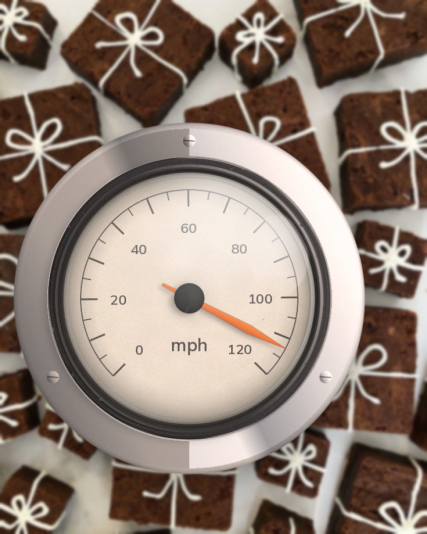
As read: 112.5 mph
